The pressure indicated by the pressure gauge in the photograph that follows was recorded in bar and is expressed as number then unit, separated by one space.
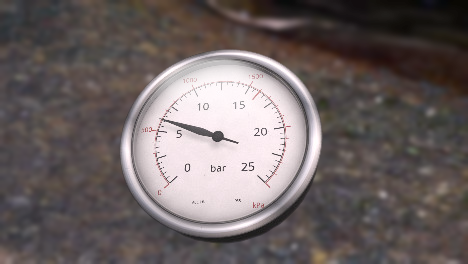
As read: 6 bar
